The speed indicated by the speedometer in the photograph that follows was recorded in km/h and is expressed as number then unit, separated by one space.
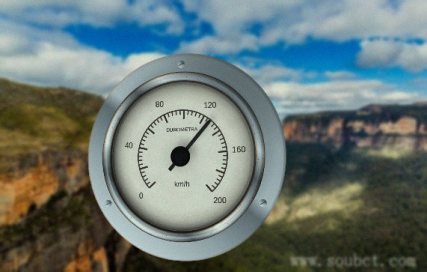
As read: 128 km/h
